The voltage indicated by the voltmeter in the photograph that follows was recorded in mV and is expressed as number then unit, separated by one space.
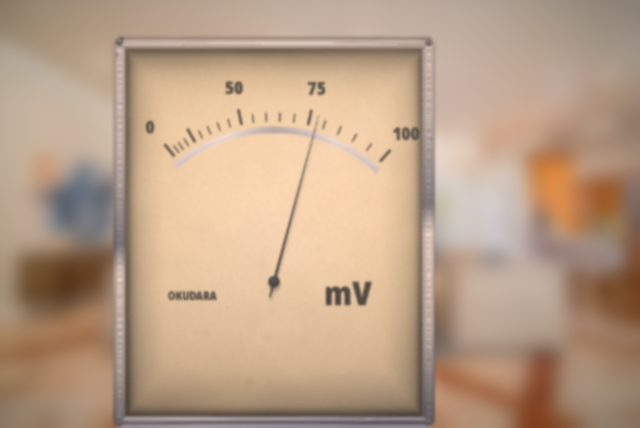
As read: 77.5 mV
